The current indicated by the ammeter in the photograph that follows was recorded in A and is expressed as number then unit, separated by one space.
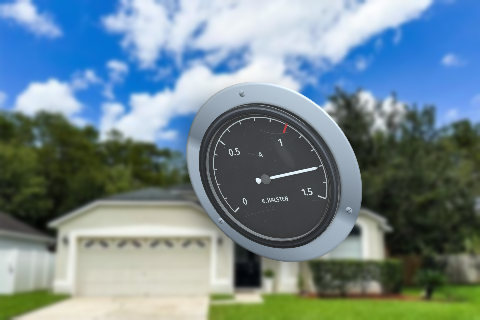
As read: 1.3 A
